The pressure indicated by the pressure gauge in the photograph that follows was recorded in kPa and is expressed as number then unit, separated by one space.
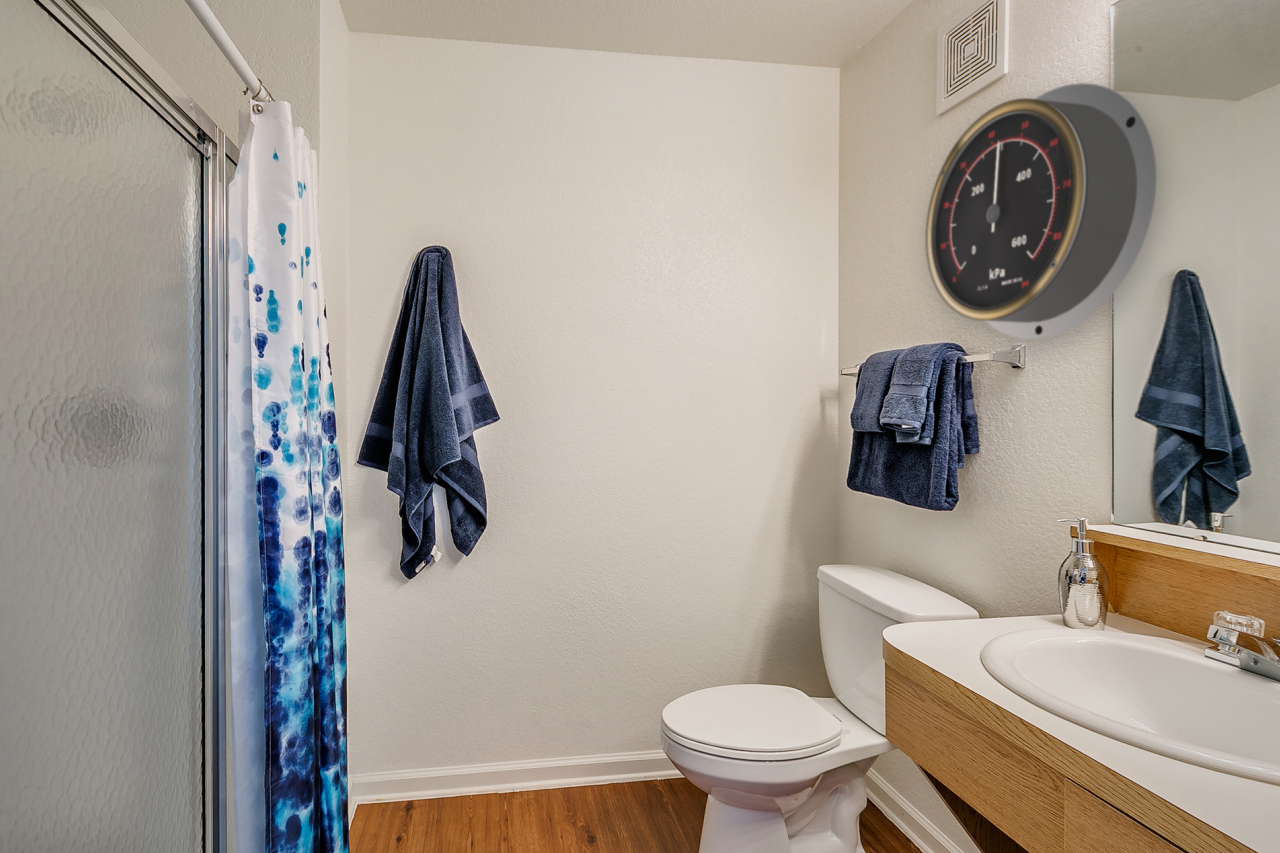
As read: 300 kPa
